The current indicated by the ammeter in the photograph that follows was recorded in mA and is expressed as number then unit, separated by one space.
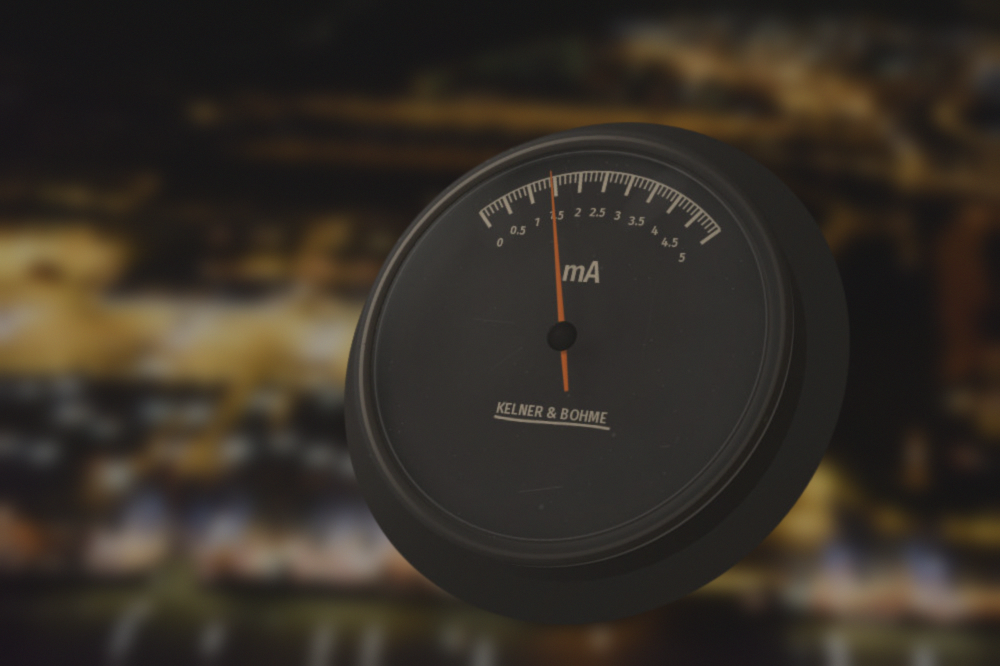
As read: 1.5 mA
